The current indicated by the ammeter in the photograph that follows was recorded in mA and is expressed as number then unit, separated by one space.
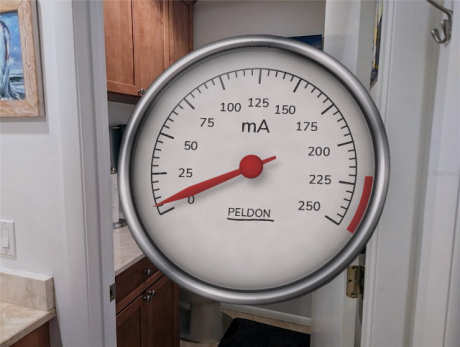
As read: 5 mA
